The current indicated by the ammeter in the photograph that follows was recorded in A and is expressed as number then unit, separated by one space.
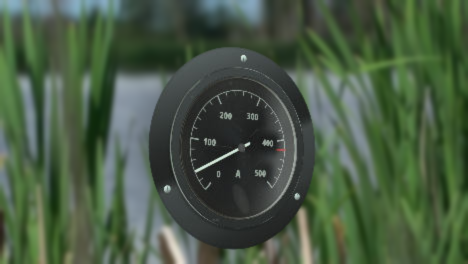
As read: 40 A
